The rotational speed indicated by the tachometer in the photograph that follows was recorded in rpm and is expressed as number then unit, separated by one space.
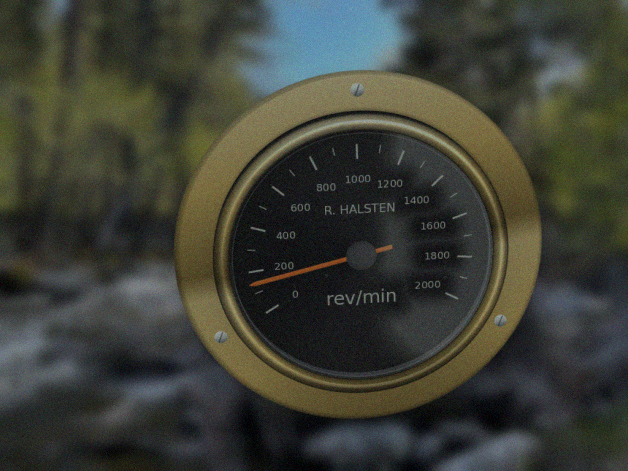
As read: 150 rpm
